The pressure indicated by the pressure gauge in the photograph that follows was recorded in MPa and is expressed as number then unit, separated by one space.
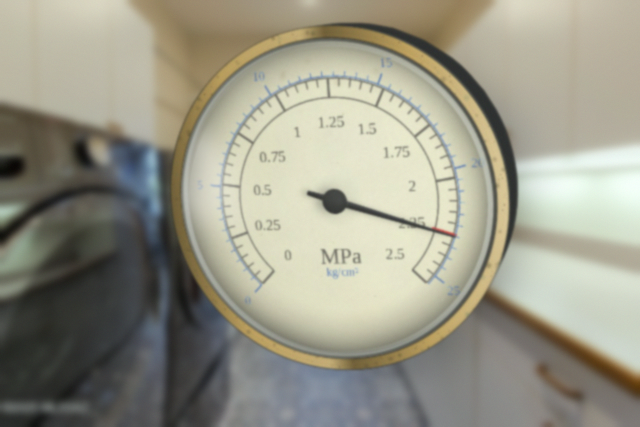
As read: 2.25 MPa
